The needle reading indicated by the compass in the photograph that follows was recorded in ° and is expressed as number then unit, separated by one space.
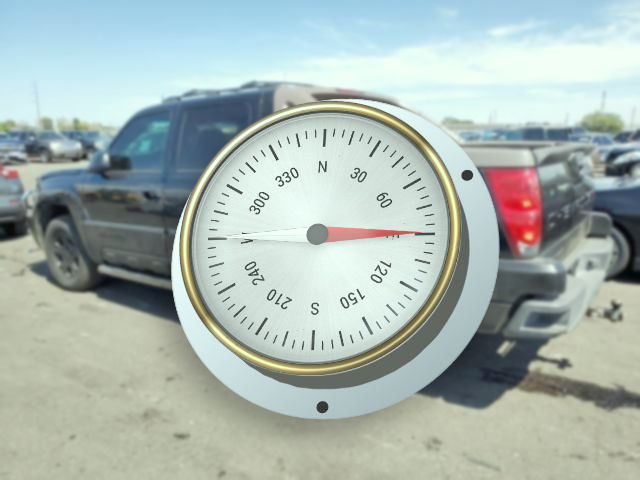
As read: 90 °
